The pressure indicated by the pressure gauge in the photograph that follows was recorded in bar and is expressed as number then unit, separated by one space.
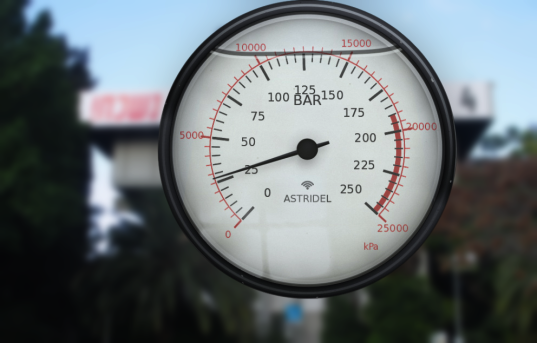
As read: 27.5 bar
